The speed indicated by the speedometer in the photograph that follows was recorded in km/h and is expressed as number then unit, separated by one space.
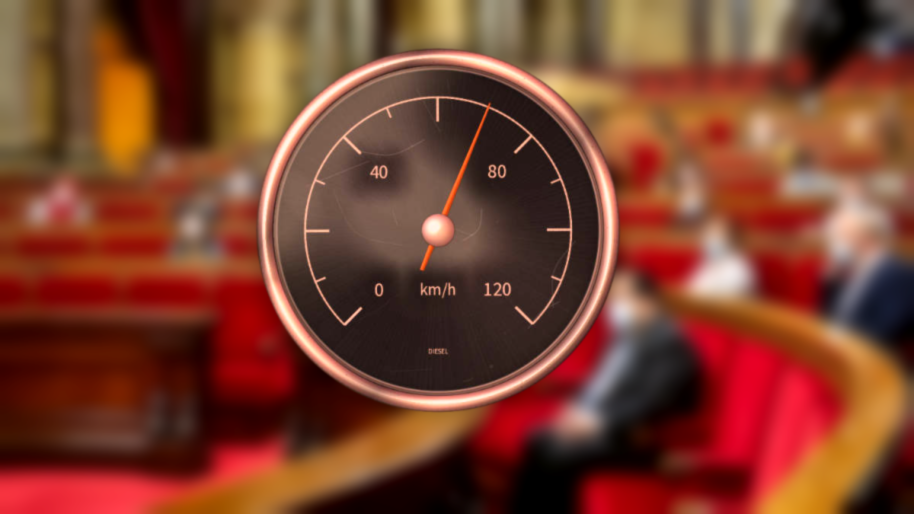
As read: 70 km/h
